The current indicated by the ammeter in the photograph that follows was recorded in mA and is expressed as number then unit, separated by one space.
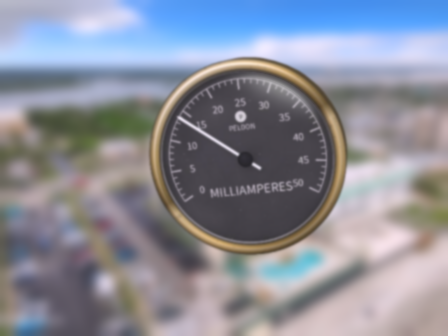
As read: 14 mA
